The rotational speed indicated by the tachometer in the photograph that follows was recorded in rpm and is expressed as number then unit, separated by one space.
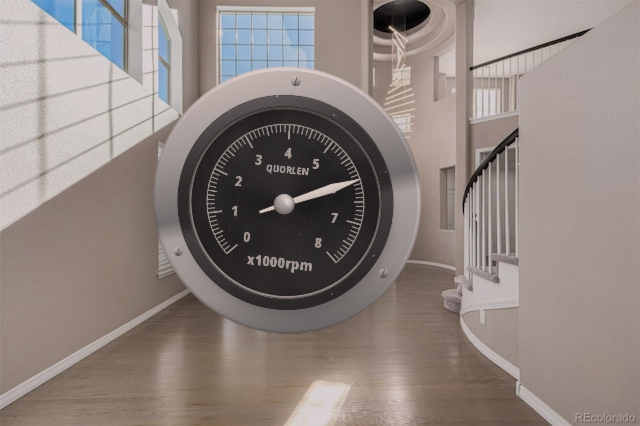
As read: 6000 rpm
